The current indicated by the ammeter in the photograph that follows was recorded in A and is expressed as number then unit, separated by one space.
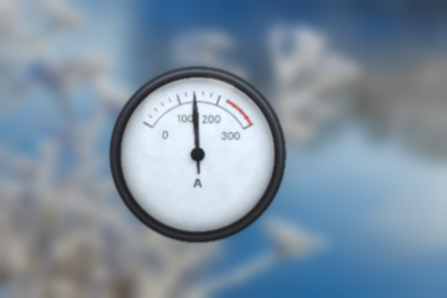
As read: 140 A
